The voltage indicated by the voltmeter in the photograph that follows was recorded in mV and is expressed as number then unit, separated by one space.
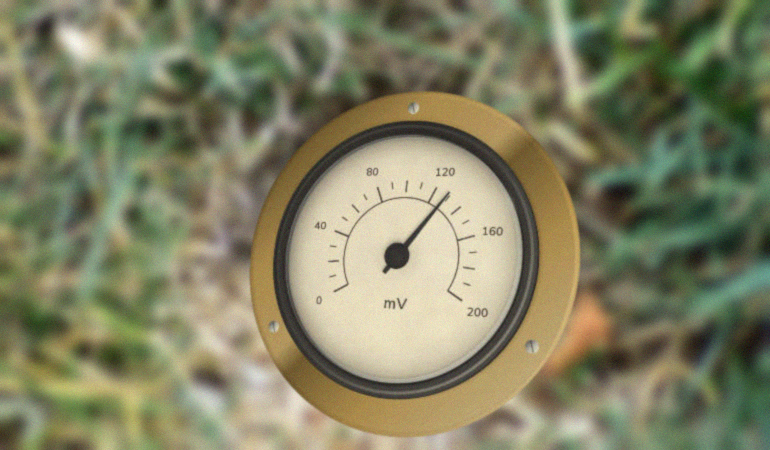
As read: 130 mV
